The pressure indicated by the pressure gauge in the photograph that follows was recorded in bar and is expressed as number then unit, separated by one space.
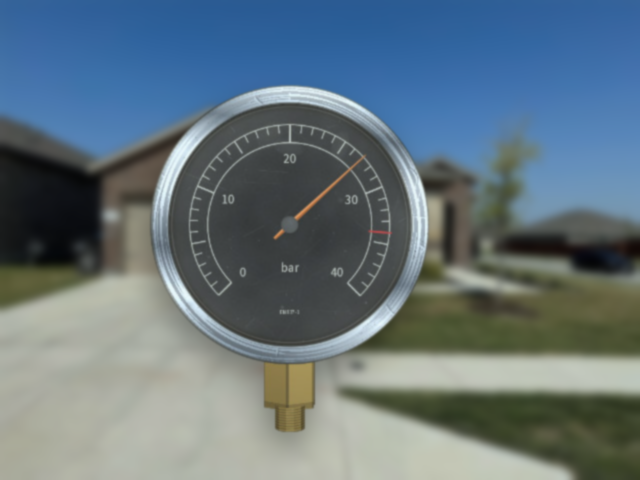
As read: 27 bar
